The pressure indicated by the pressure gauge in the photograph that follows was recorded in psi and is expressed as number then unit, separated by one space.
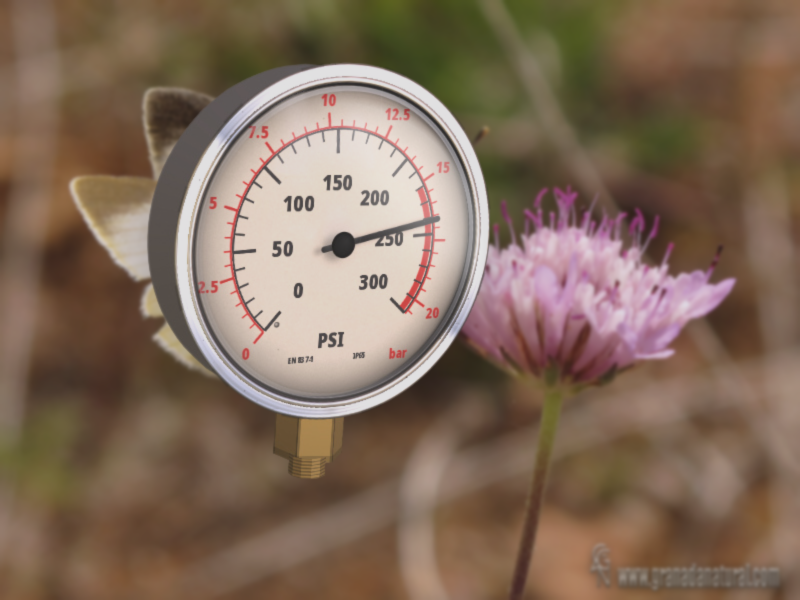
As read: 240 psi
